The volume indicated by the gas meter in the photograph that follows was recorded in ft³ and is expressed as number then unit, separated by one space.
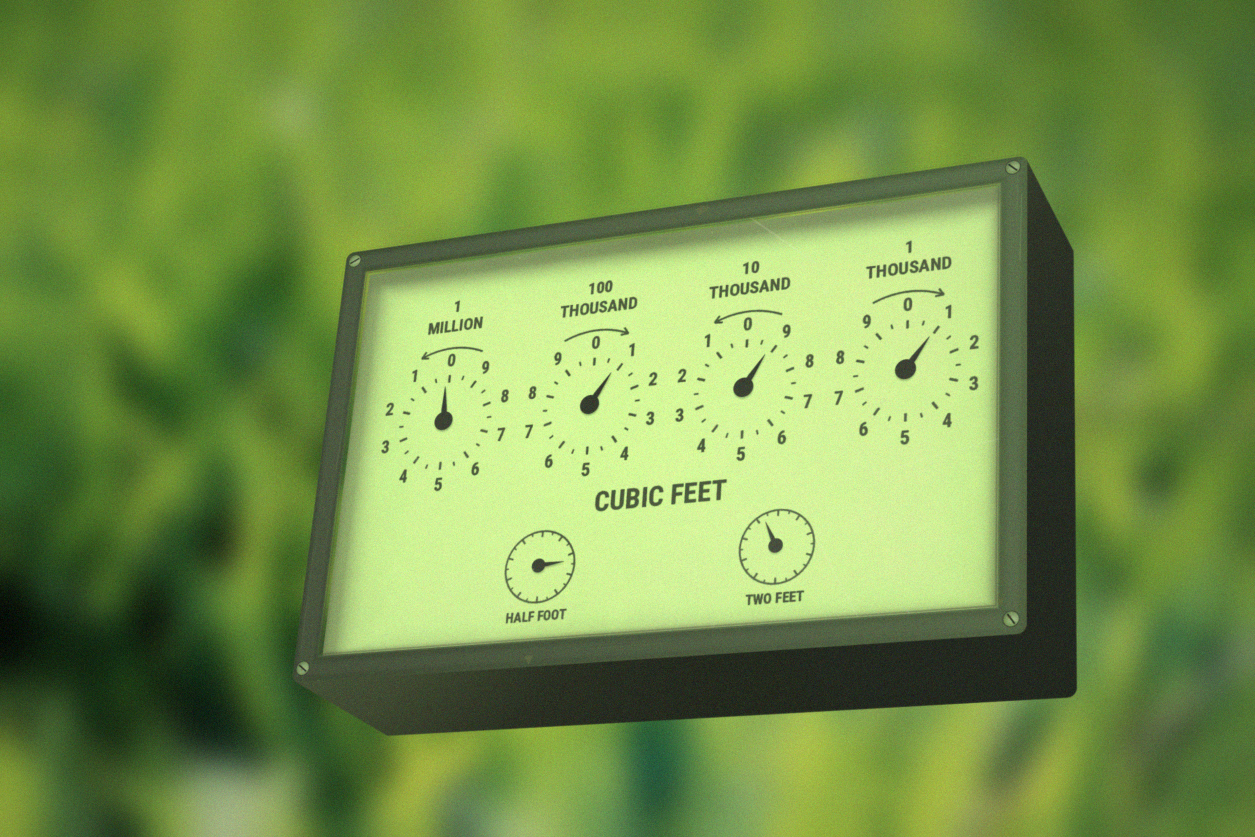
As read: 9100 ft³
